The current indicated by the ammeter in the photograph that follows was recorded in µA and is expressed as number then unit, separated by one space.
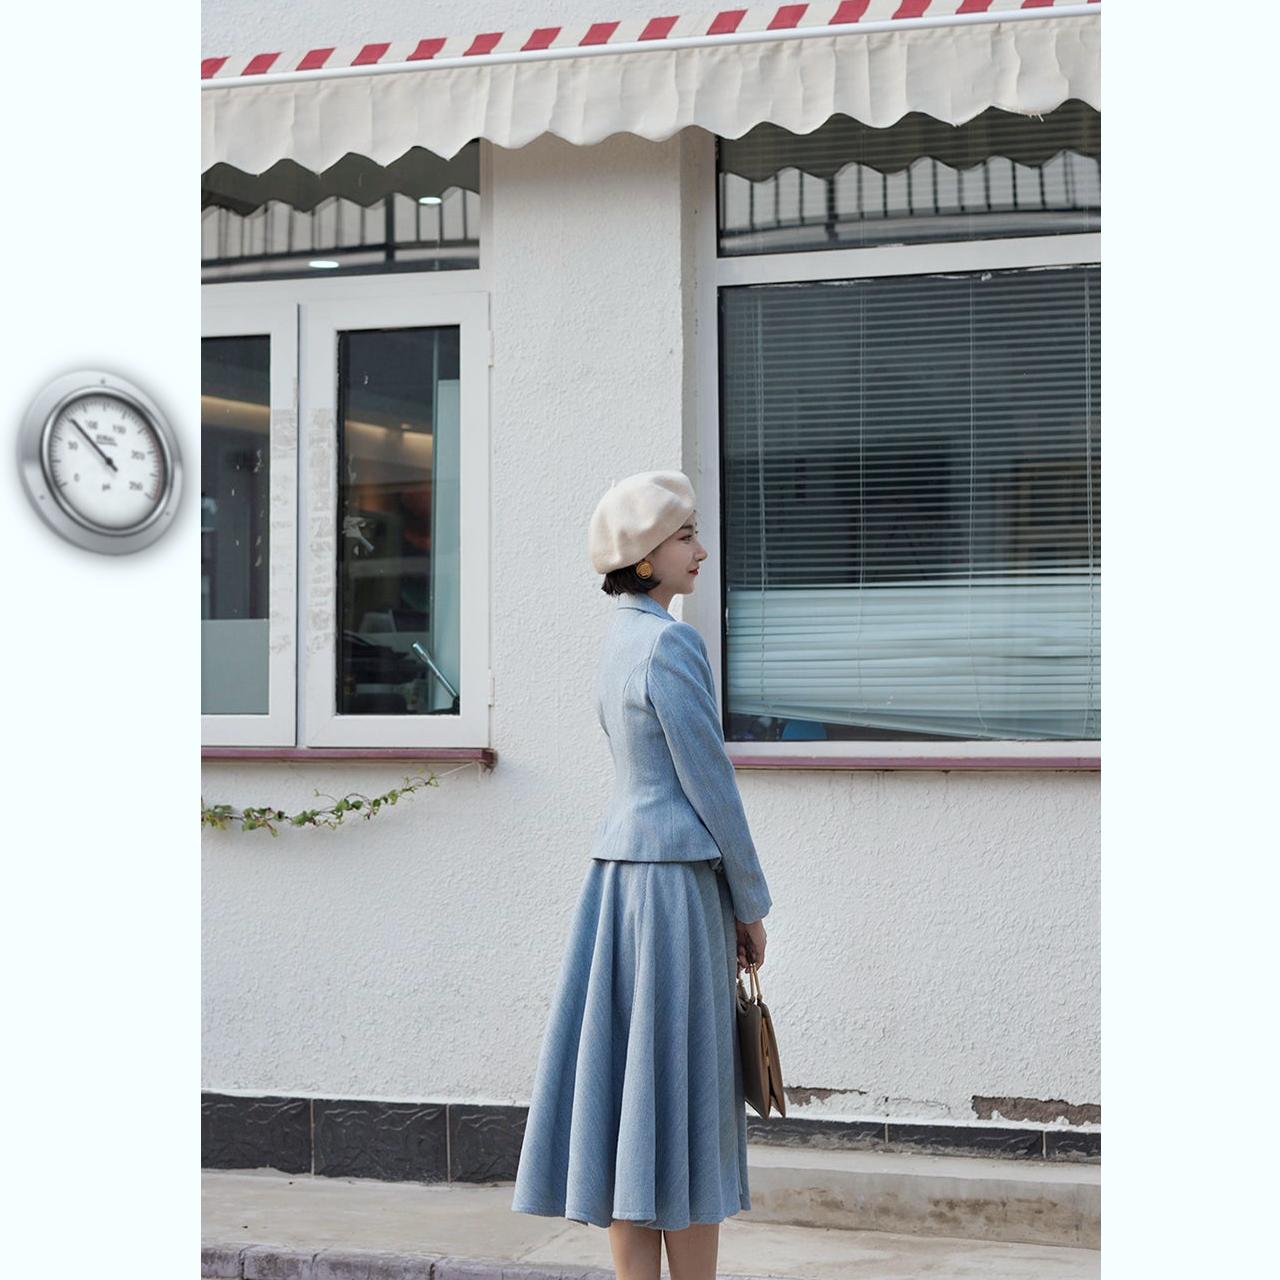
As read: 75 µA
